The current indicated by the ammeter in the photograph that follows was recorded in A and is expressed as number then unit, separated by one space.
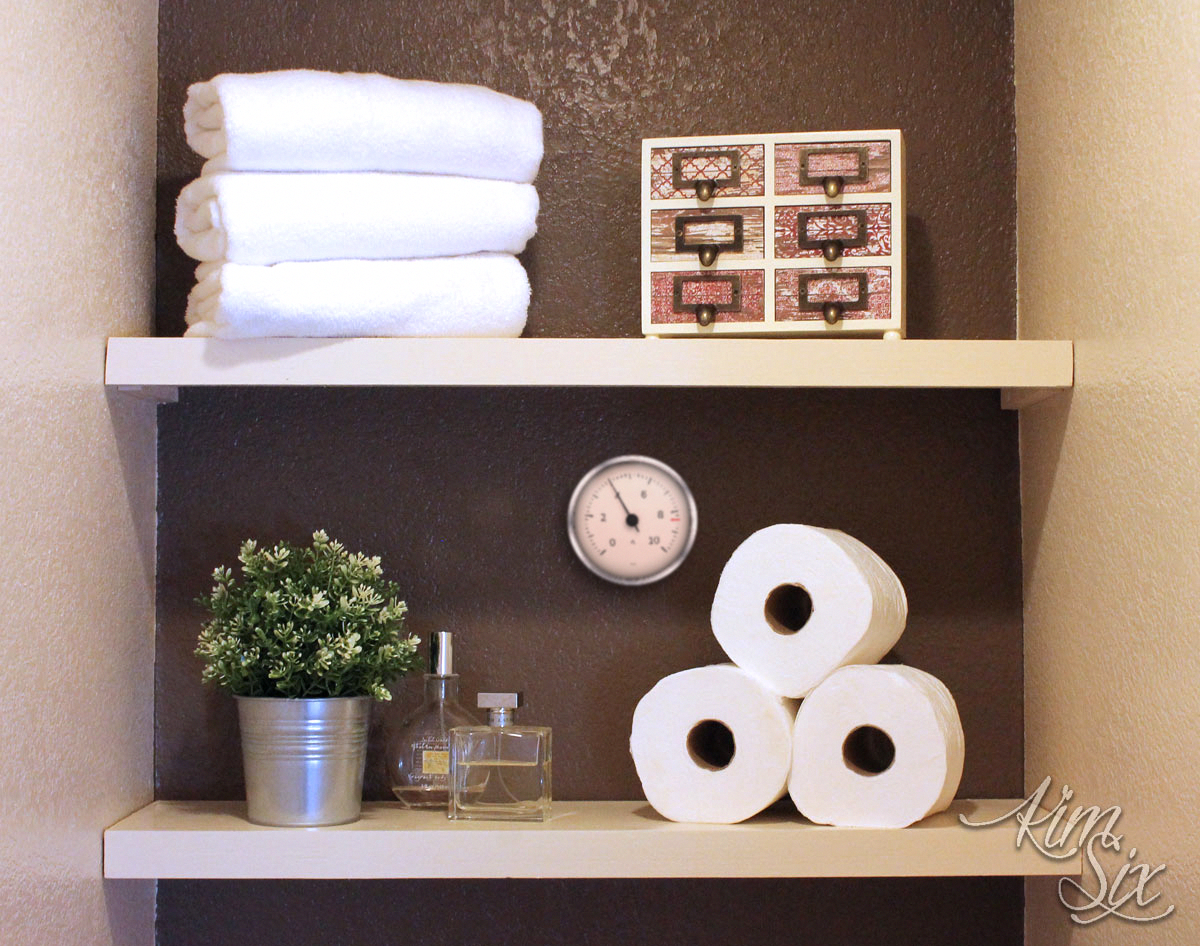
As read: 4 A
